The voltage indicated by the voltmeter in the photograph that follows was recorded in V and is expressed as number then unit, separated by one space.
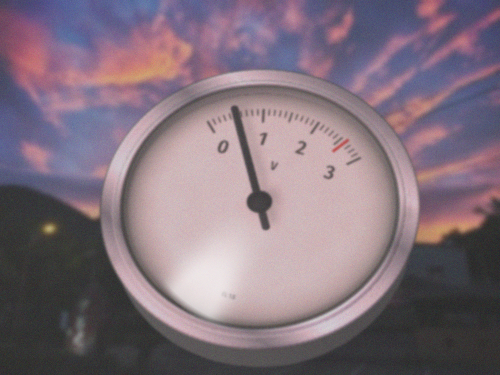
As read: 0.5 V
